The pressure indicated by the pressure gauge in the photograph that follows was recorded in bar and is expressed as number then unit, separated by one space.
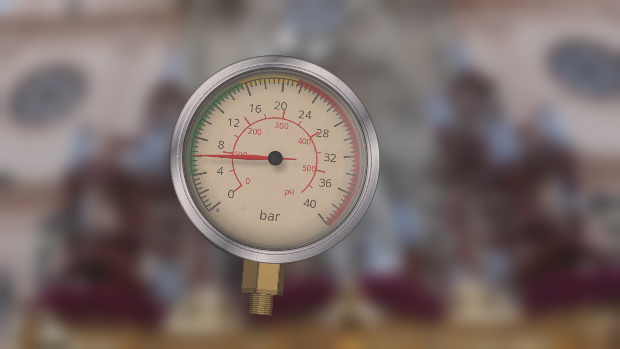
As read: 6 bar
